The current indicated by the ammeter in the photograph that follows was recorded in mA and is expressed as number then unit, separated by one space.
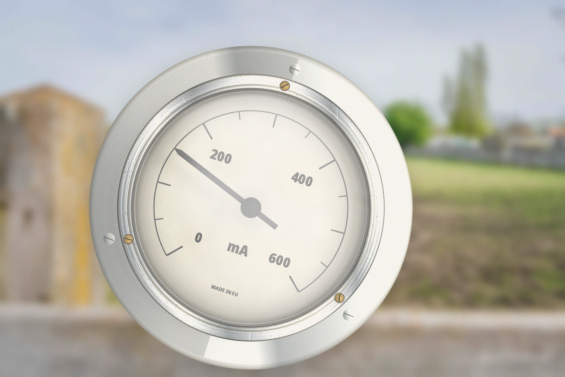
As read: 150 mA
